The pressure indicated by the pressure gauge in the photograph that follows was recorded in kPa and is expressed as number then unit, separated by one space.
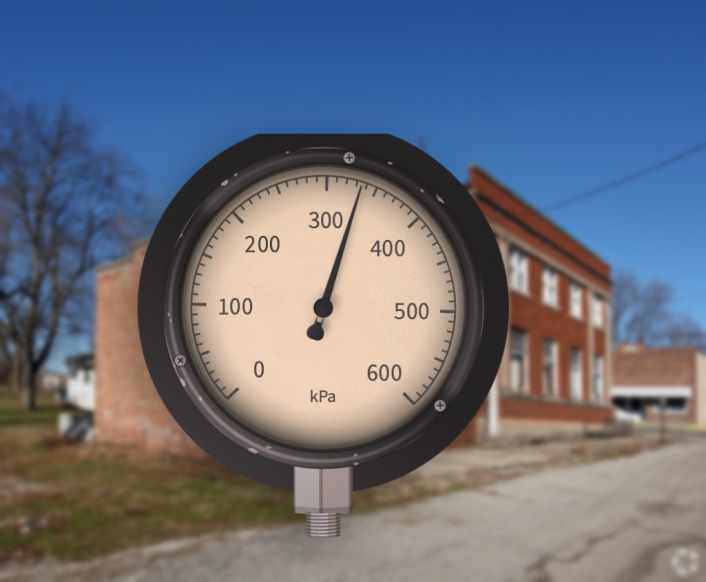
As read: 335 kPa
